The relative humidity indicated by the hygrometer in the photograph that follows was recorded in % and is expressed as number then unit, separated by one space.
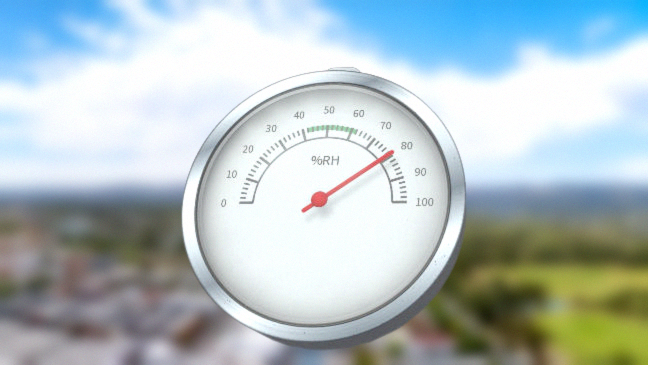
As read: 80 %
